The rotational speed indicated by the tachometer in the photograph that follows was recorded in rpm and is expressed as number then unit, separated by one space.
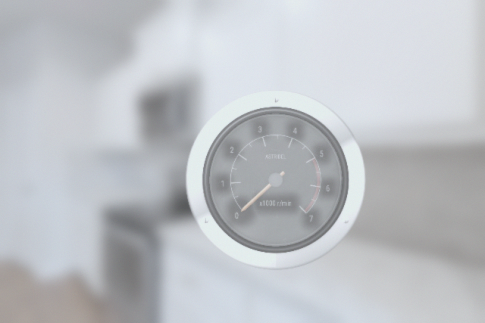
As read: 0 rpm
